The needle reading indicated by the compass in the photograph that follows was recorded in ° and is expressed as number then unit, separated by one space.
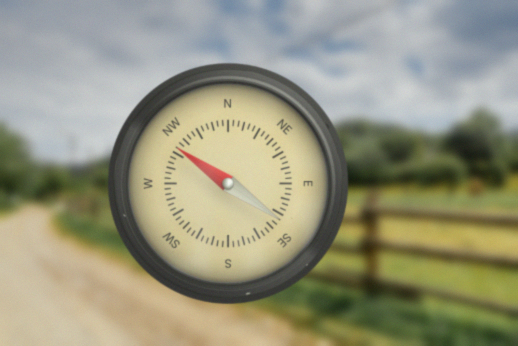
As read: 305 °
